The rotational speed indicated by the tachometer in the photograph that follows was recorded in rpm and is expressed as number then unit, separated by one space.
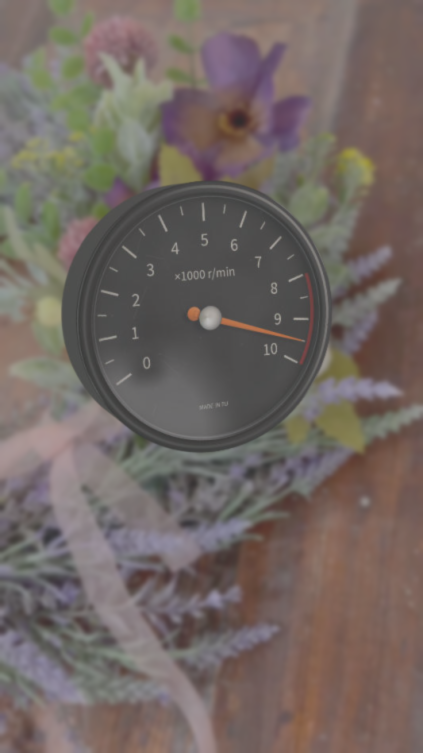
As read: 9500 rpm
